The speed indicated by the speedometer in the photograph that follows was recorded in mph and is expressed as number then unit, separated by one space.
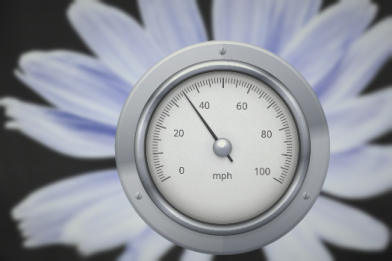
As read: 35 mph
